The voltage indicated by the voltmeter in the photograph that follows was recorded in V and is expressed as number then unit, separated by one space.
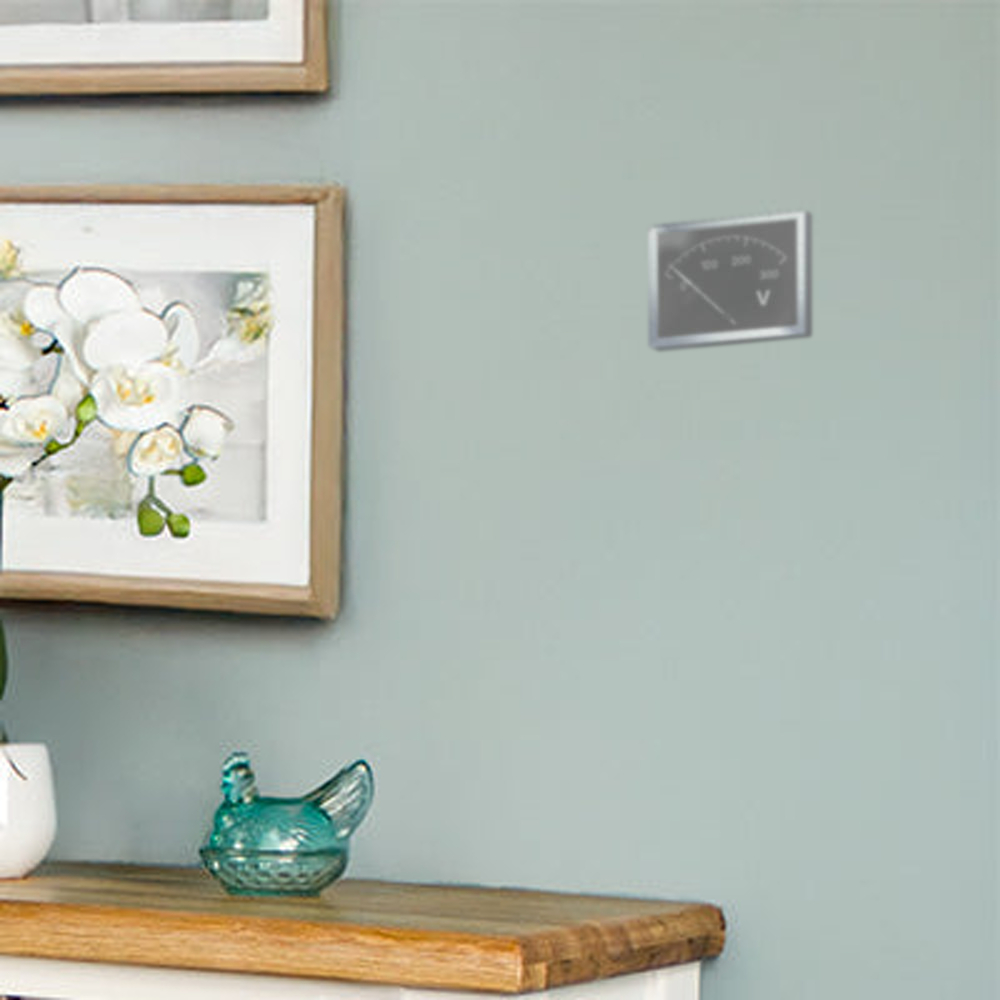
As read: 20 V
